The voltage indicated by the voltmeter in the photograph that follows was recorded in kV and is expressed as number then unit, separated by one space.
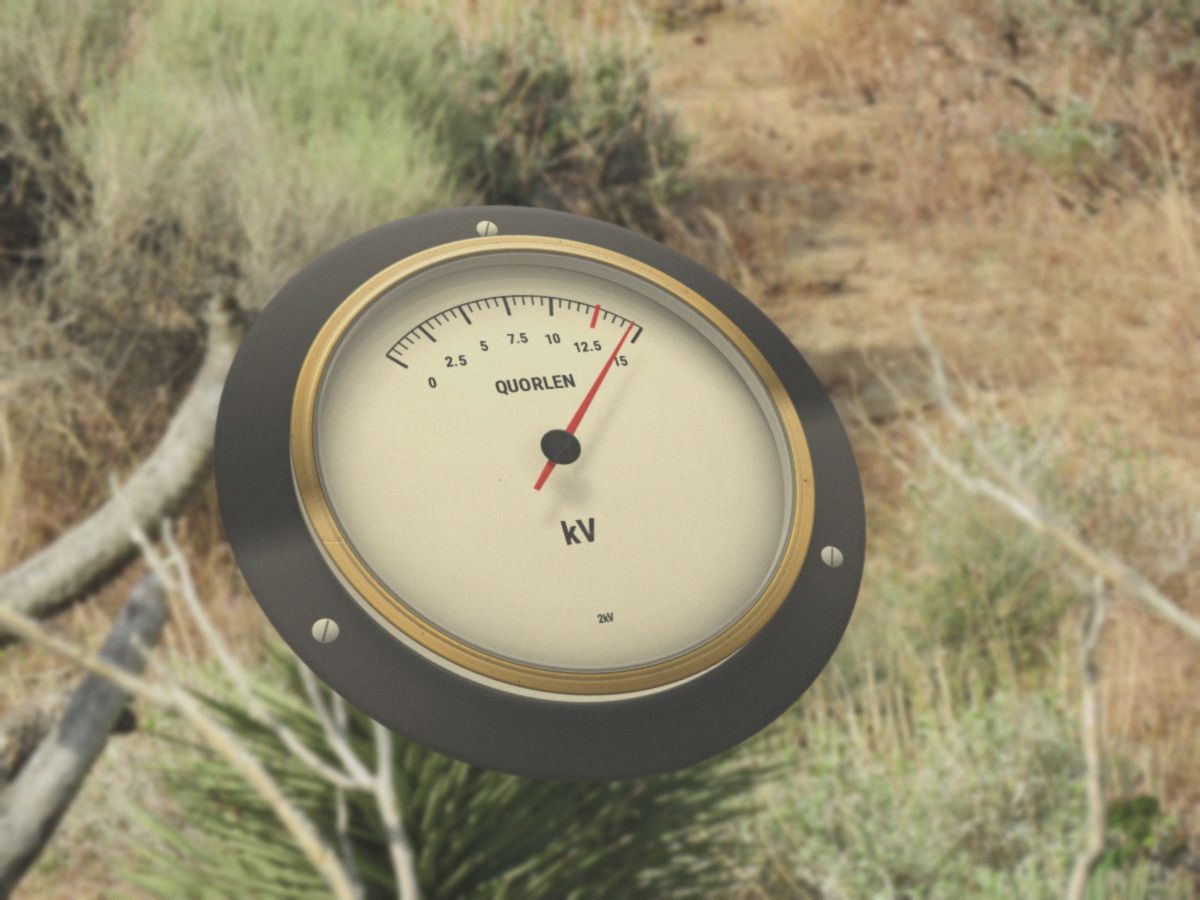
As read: 14.5 kV
